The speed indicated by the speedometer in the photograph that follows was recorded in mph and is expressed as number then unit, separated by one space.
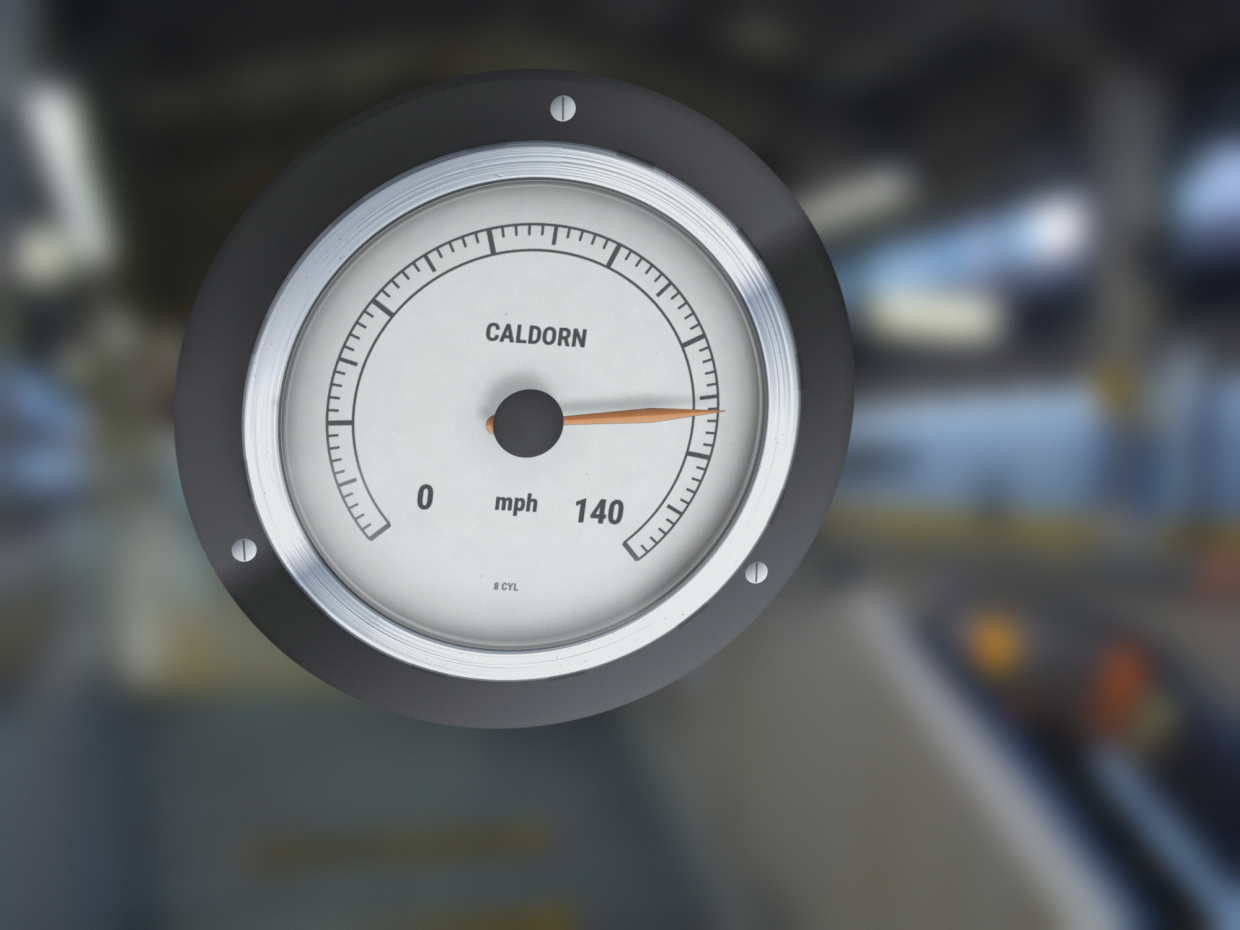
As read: 112 mph
